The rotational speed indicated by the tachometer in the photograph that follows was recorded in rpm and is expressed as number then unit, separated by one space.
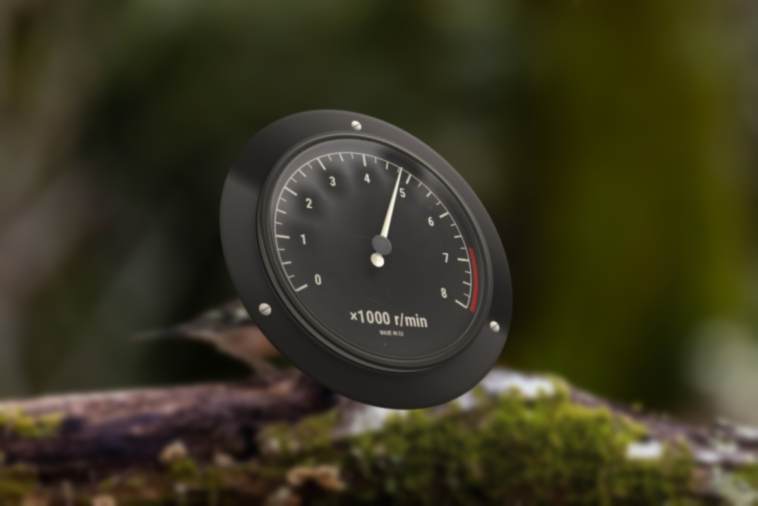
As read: 4750 rpm
